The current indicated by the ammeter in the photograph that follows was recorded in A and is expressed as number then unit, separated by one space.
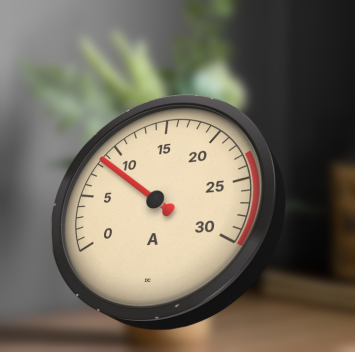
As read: 8.5 A
